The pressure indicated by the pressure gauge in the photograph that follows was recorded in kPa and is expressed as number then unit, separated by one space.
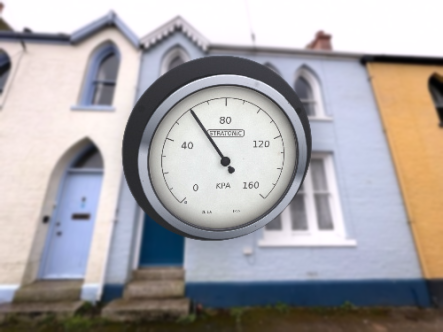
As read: 60 kPa
